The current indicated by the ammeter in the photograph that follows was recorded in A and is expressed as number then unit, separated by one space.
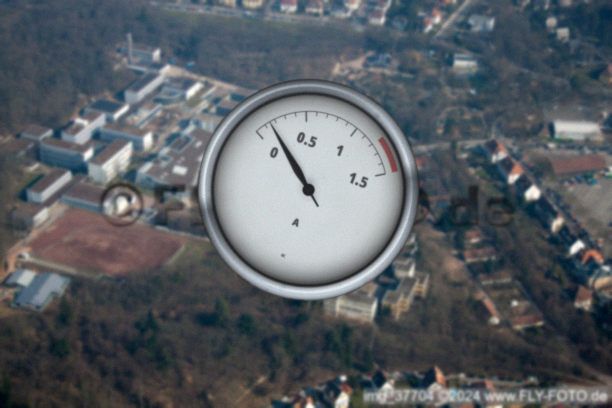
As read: 0.15 A
